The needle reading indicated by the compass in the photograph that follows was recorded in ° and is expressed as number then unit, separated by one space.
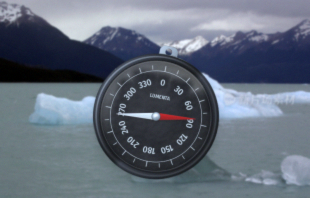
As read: 82.5 °
